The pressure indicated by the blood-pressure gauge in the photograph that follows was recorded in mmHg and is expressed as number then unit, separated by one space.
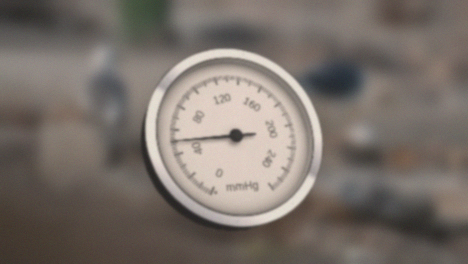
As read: 50 mmHg
